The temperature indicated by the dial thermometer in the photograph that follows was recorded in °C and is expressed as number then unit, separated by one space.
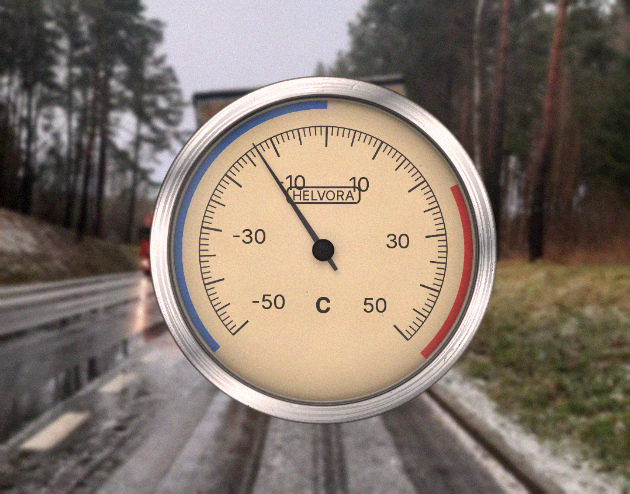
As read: -13 °C
